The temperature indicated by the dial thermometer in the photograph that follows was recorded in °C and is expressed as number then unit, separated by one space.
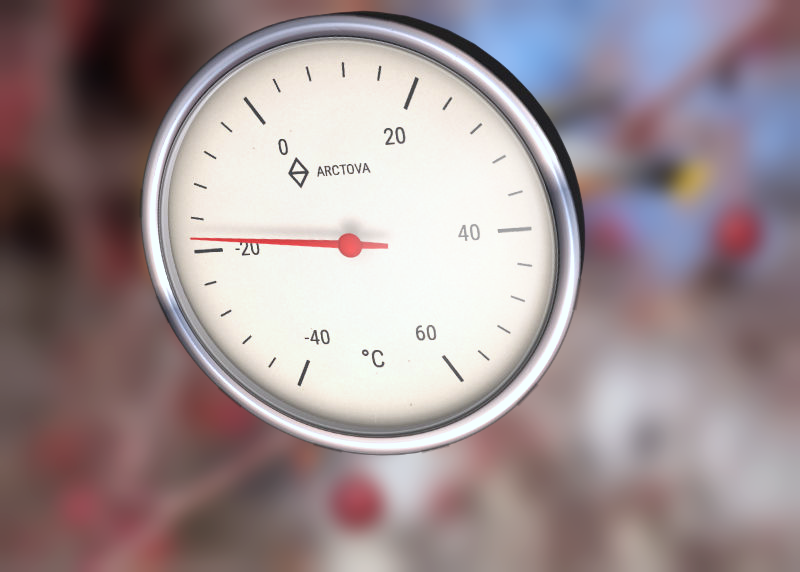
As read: -18 °C
